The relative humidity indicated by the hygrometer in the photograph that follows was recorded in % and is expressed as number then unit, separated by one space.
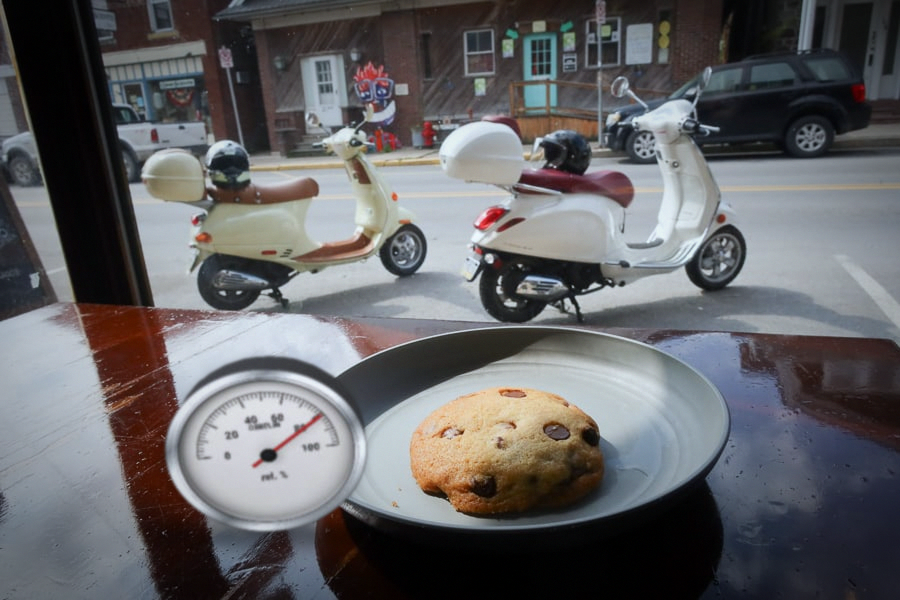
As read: 80 %
